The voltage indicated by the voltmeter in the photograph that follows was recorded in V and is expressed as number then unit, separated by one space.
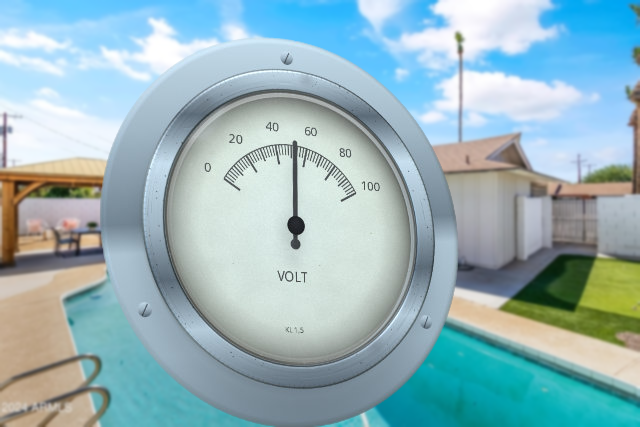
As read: 50 V
